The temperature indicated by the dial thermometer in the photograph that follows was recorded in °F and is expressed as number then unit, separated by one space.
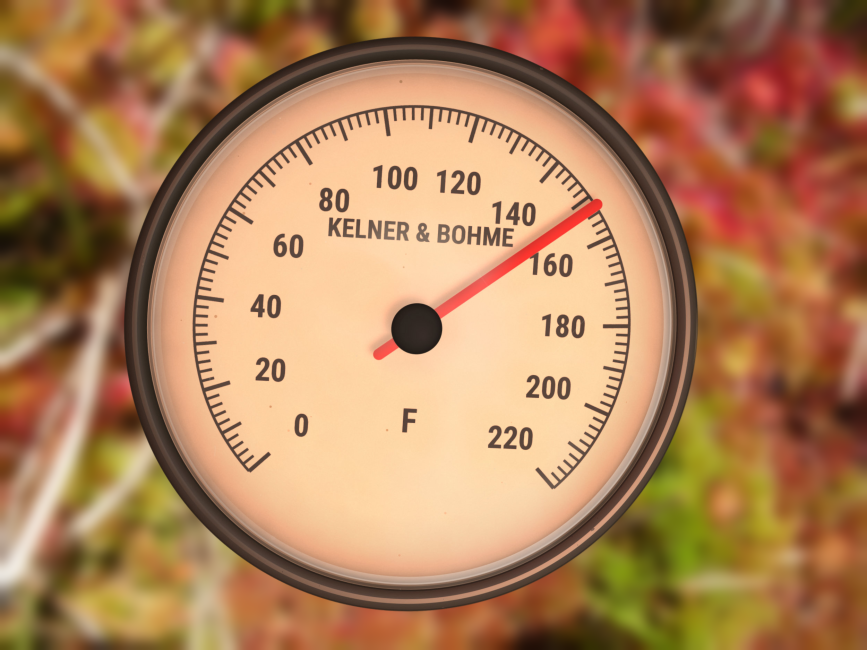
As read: 152 °F
